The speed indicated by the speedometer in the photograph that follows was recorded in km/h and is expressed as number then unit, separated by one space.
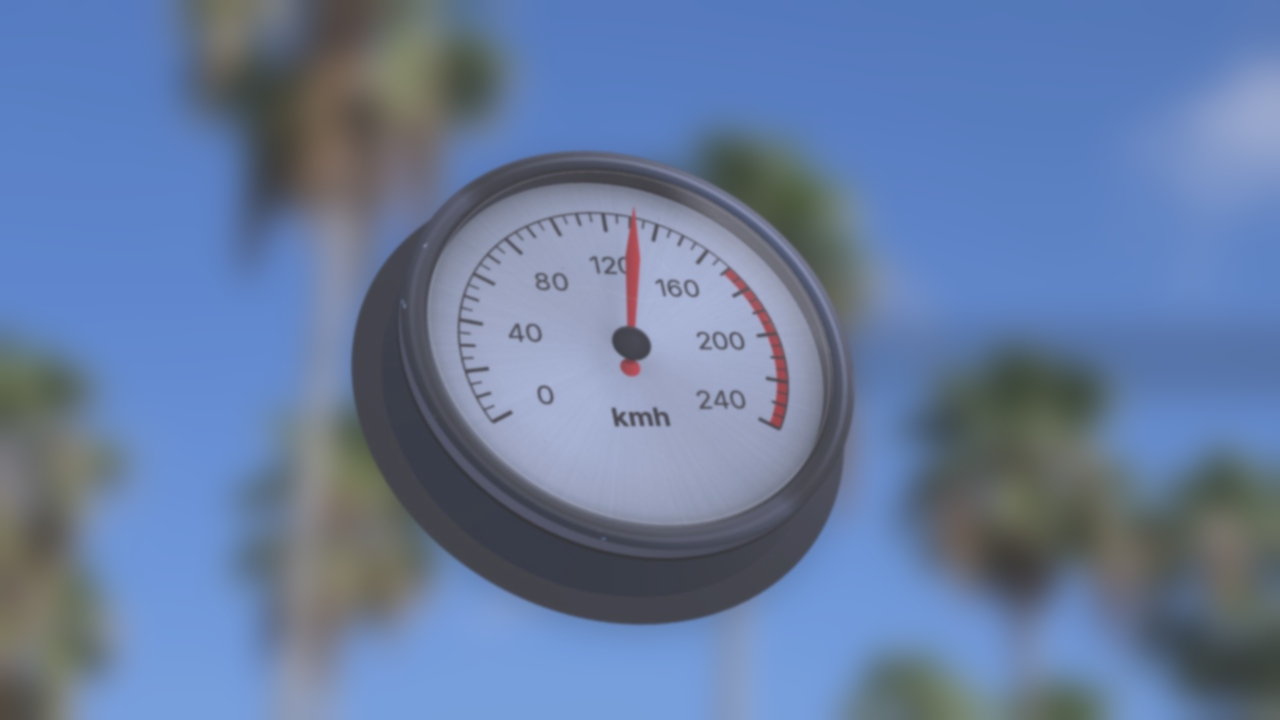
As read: 130 km/h
